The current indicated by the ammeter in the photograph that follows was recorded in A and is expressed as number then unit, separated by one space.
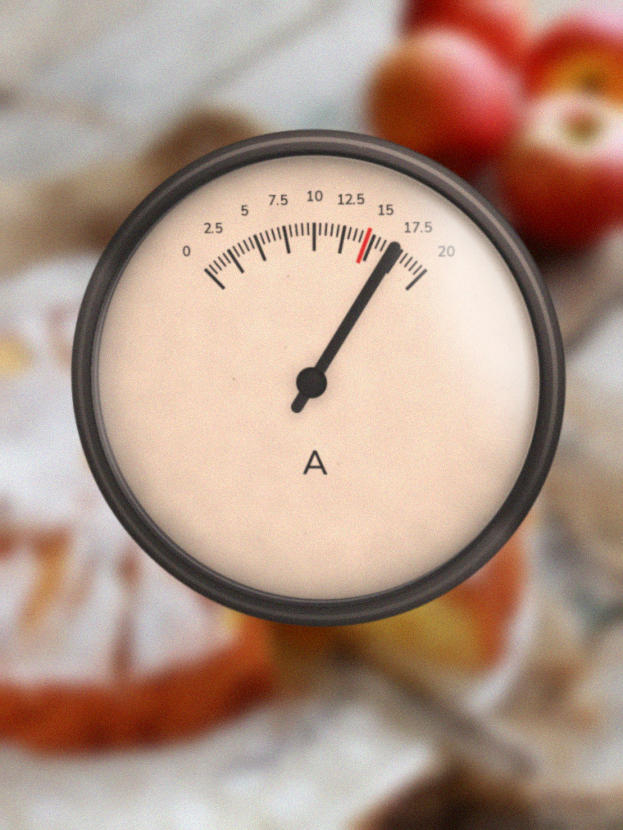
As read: 17 A
